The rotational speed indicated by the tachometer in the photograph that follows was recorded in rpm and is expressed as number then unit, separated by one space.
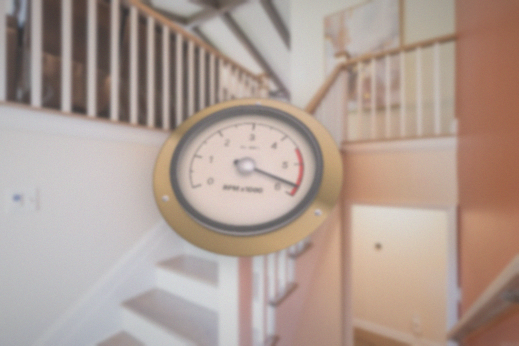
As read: 5750 rpm
